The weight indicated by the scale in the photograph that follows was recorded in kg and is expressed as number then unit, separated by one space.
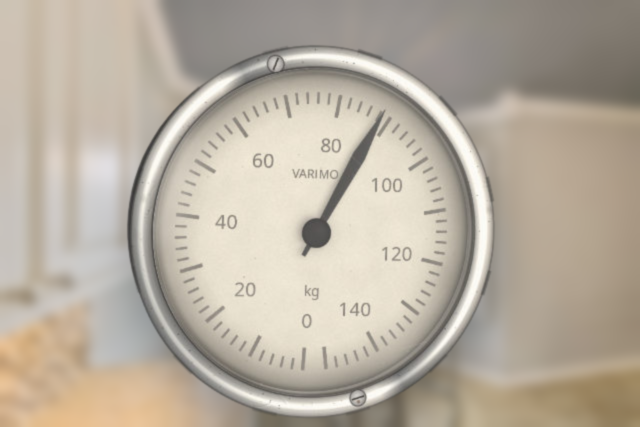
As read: 88 kg
